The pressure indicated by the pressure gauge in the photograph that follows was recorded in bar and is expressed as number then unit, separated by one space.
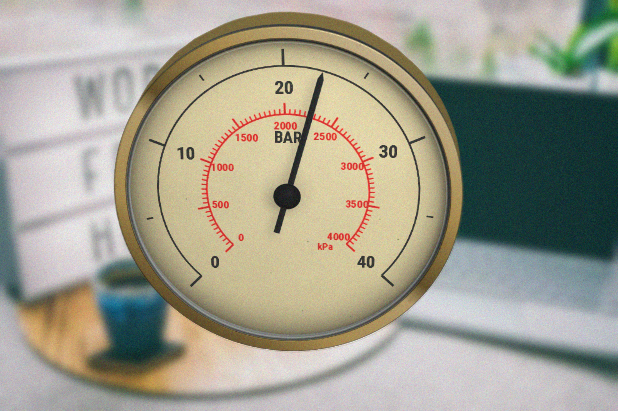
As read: 22.5 bar
